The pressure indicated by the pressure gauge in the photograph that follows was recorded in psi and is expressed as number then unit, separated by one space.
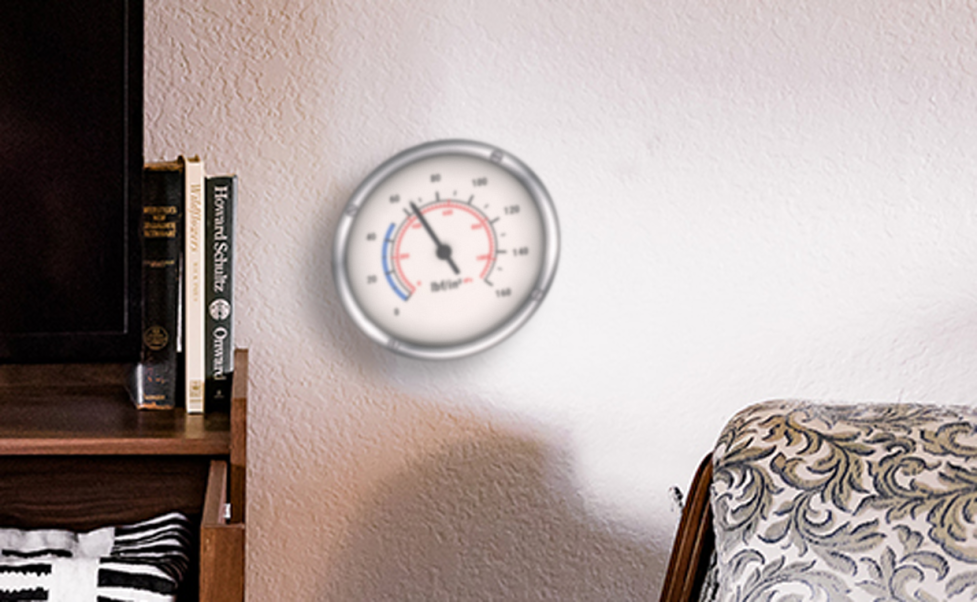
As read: 65 psi
